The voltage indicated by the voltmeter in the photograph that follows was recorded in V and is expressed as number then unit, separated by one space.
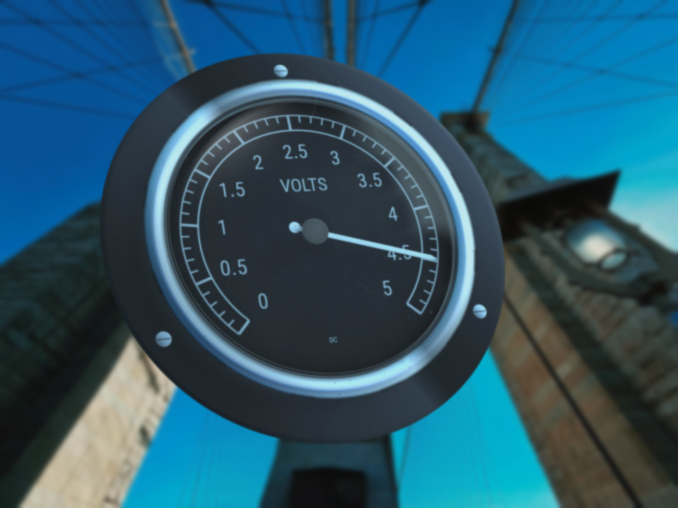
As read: 4.5 V
